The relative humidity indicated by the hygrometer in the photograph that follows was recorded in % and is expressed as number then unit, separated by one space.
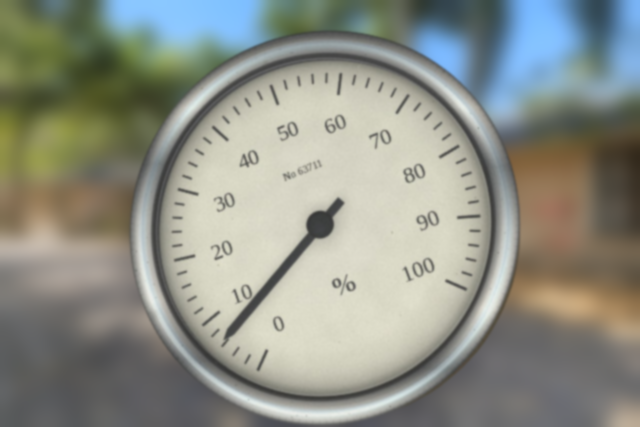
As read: 6 %
